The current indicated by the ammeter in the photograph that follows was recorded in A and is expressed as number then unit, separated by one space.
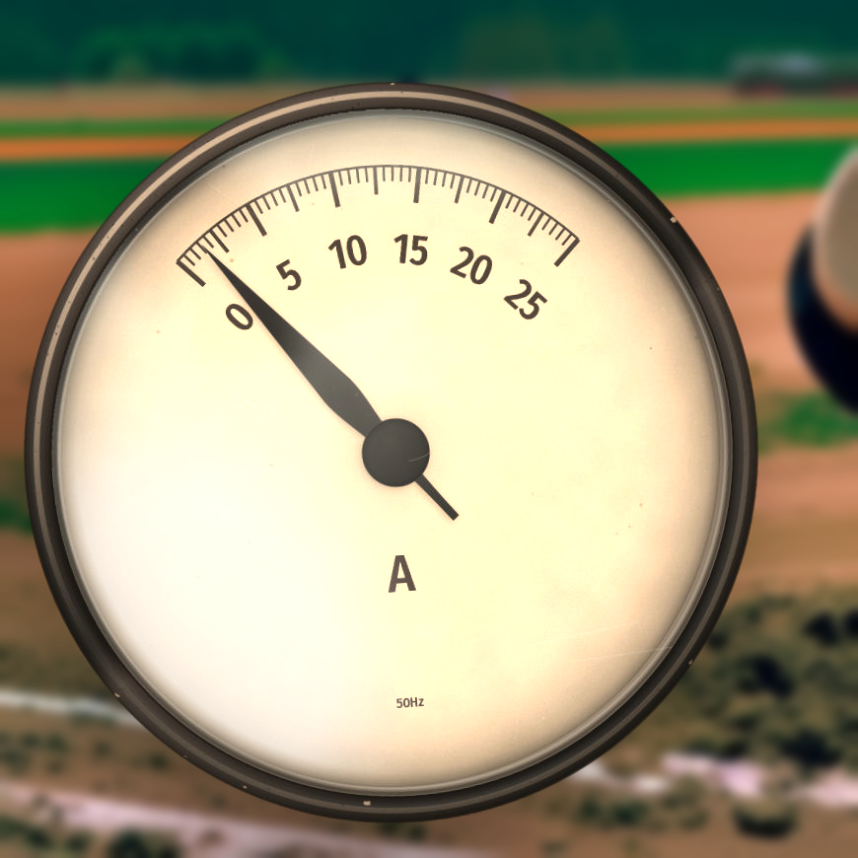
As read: 1.5 A
